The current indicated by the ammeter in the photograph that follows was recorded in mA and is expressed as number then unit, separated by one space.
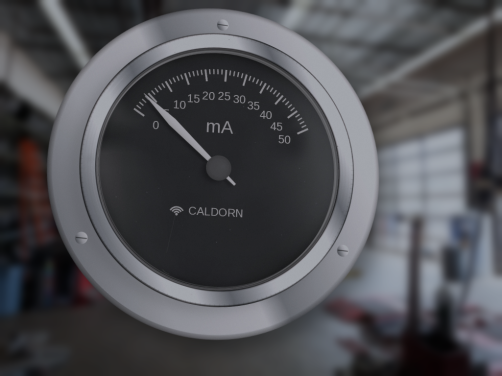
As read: 4 mA
